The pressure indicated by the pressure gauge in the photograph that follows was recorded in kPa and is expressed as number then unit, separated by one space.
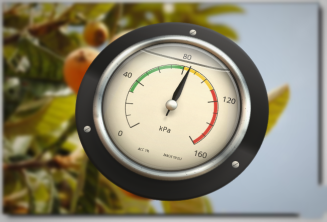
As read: 85 kPa
